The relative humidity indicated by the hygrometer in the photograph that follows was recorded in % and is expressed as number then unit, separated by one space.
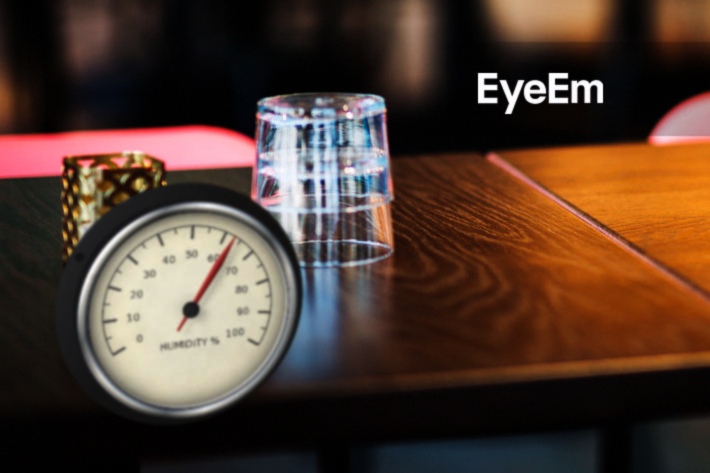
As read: 62.5 %
